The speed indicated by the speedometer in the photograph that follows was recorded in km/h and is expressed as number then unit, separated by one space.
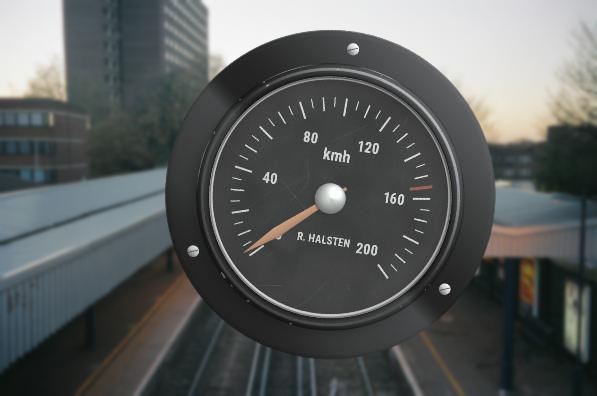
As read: 2.5 km/h
